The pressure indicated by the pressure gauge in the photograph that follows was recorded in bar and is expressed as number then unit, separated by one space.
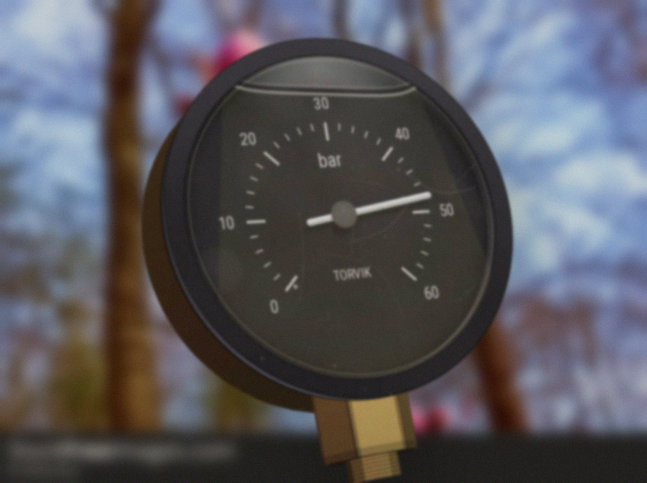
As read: 48 bar
